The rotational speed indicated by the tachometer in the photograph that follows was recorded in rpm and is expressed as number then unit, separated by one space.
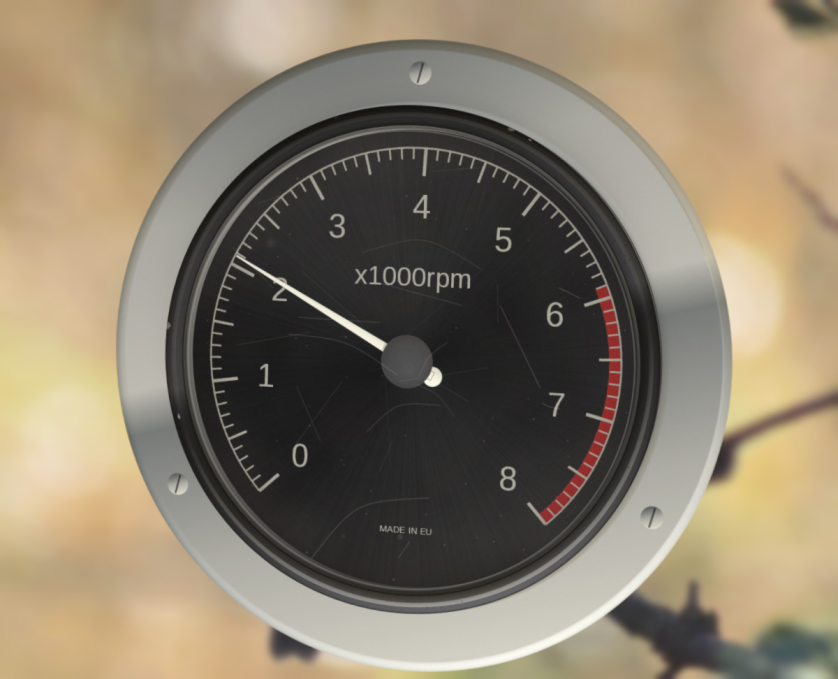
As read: 2100 rpm
